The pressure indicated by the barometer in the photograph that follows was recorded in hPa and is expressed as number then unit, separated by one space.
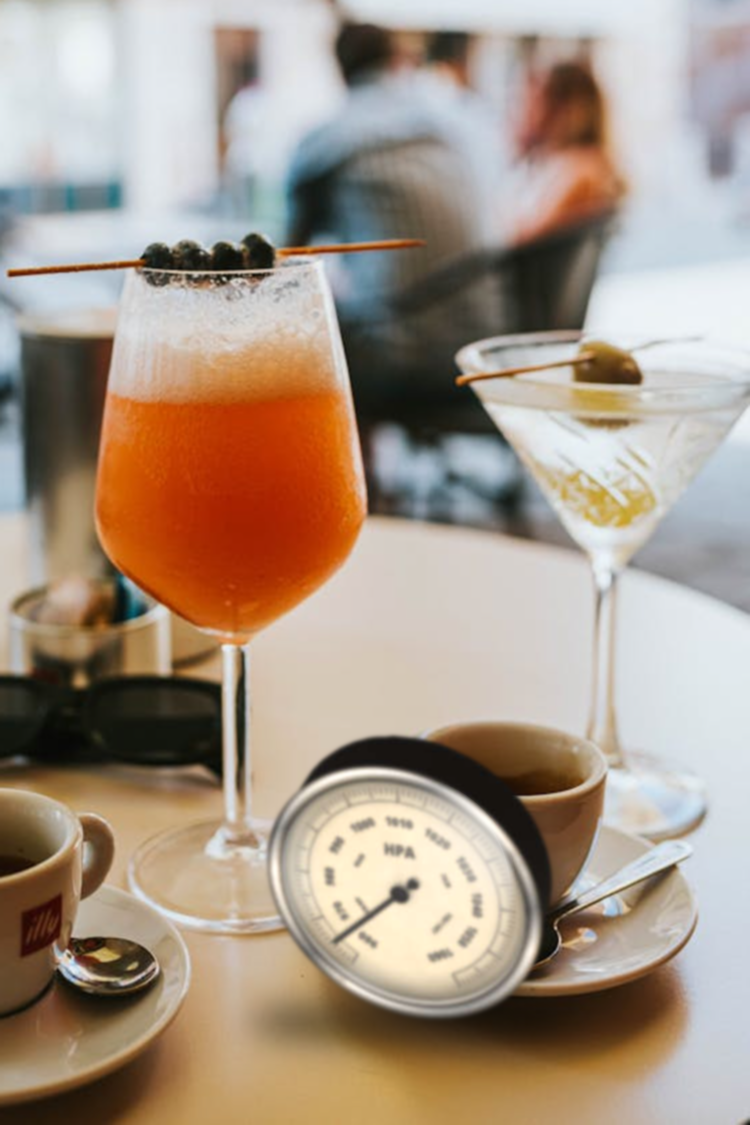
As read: 965 hPa
